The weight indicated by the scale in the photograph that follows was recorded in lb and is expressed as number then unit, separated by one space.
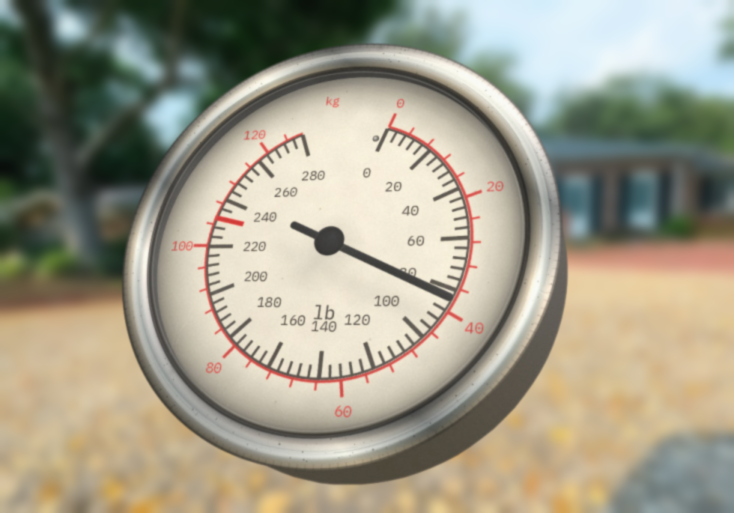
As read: 84 lb
